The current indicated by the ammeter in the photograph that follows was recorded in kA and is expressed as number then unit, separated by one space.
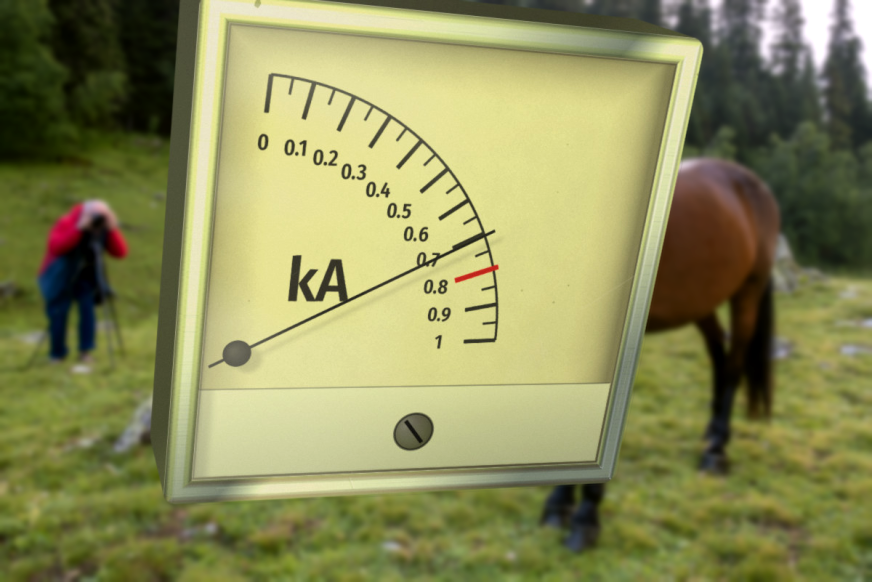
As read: 0.7 kA
